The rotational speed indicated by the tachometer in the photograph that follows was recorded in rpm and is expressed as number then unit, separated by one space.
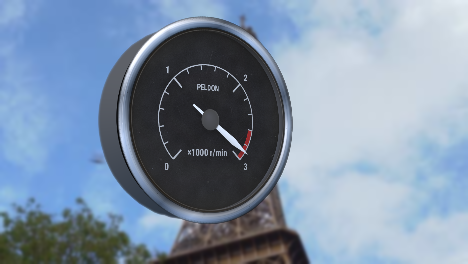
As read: 2900 rpm
